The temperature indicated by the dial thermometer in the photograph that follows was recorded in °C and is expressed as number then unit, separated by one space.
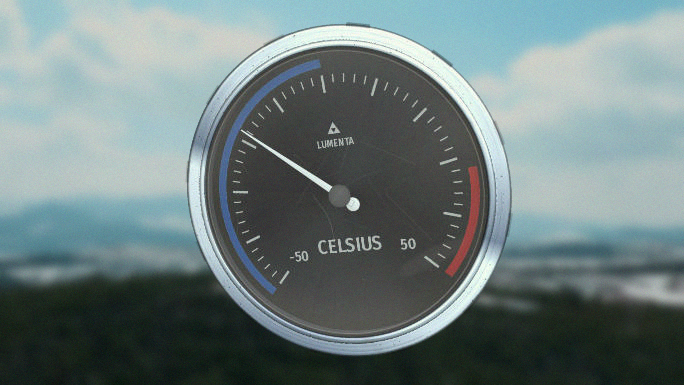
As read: -18 °C
